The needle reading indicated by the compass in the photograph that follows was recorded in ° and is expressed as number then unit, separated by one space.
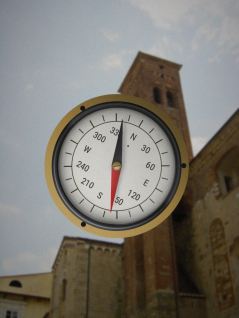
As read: 157.5 °
